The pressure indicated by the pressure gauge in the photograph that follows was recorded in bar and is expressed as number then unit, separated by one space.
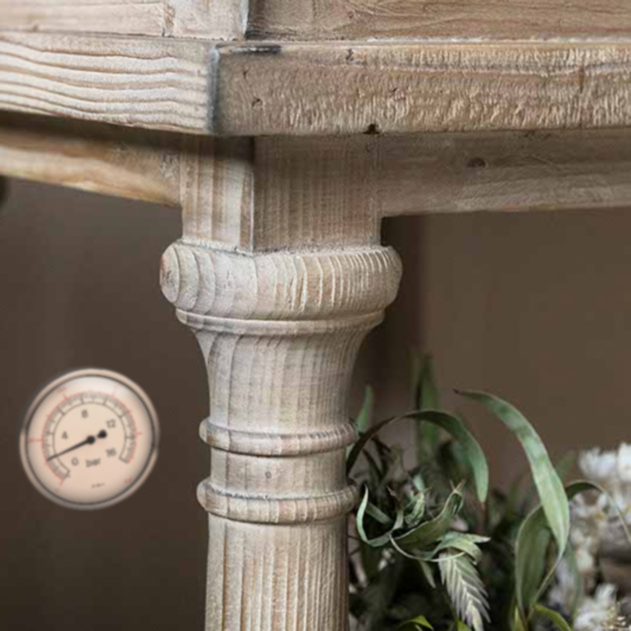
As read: 2 bar
